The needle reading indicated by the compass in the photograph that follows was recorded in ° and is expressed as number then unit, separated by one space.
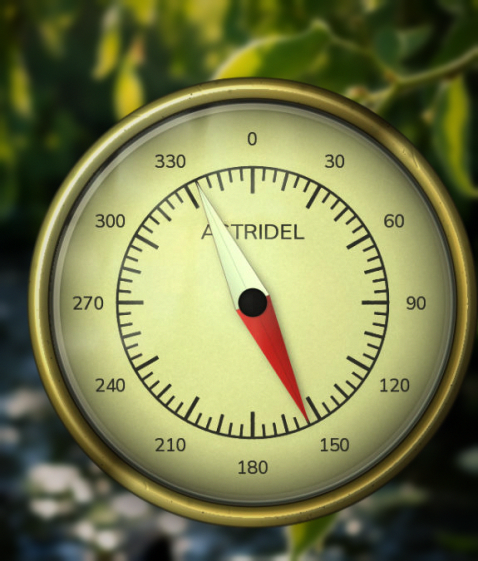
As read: 155 °
